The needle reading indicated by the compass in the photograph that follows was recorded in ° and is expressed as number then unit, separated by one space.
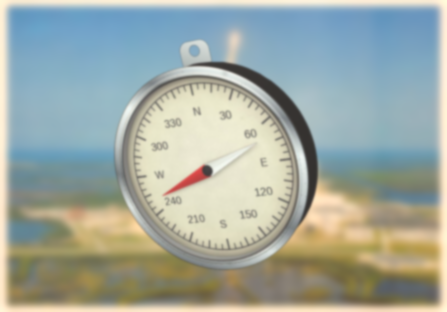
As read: 250 °
